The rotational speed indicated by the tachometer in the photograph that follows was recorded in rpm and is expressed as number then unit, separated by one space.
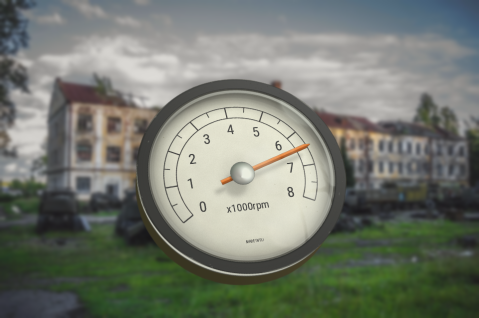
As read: 6500 rpm
